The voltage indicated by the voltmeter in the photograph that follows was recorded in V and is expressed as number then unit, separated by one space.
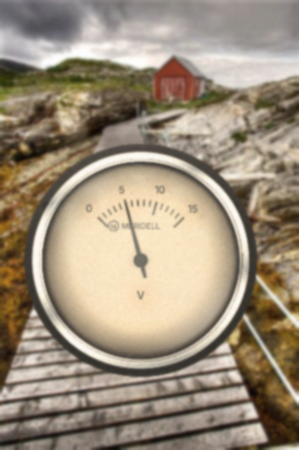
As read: 5 V
